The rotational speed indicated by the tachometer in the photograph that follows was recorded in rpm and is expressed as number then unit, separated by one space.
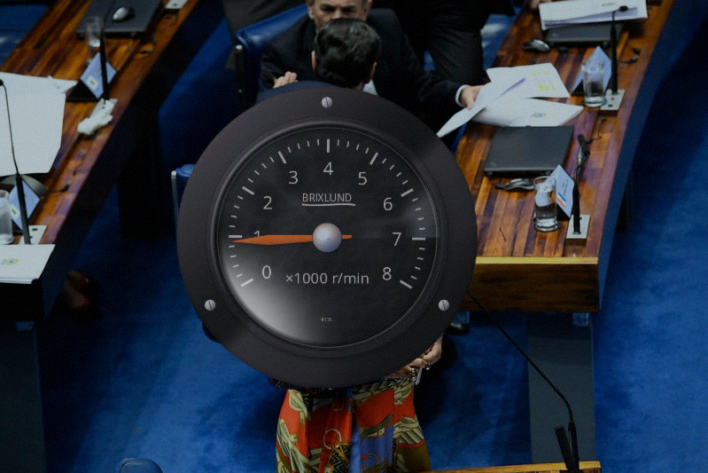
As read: 900 rpm
